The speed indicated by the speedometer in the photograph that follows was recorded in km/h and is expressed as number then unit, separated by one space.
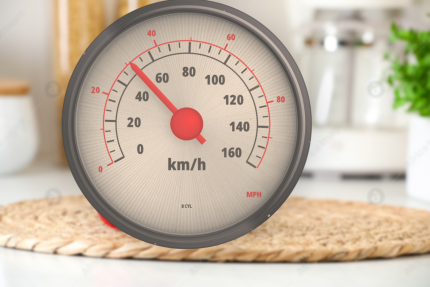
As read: 50 km/h
